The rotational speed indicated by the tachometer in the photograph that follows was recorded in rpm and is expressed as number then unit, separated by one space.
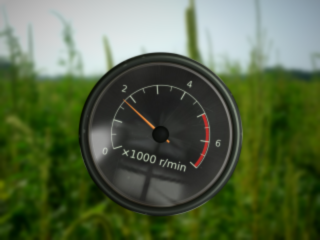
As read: 1750 rpm
